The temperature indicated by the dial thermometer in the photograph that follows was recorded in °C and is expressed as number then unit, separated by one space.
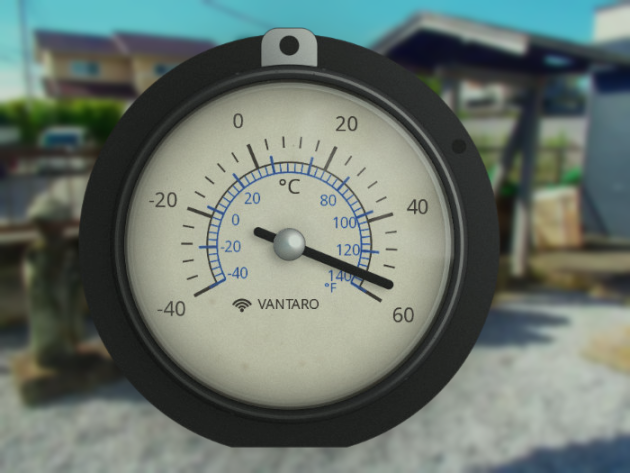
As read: 56 °C
